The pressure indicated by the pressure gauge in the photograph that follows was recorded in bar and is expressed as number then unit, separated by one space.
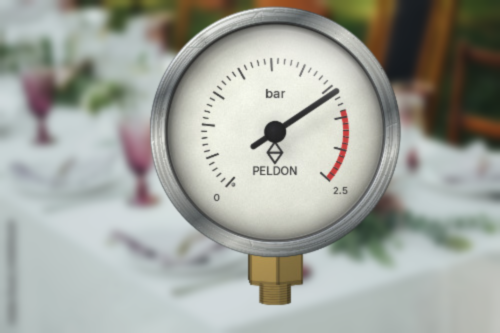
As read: 1.8 bar
